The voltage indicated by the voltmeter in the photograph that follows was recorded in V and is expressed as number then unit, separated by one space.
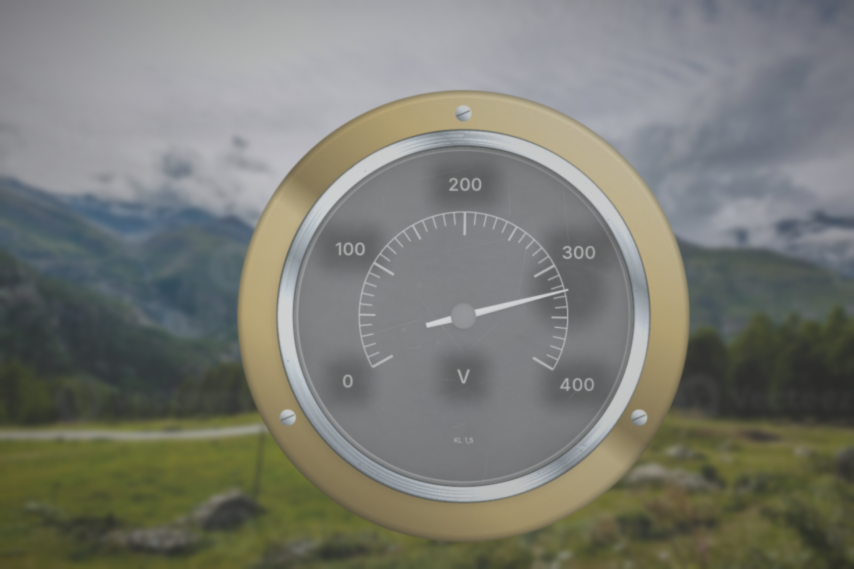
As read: 325 V
